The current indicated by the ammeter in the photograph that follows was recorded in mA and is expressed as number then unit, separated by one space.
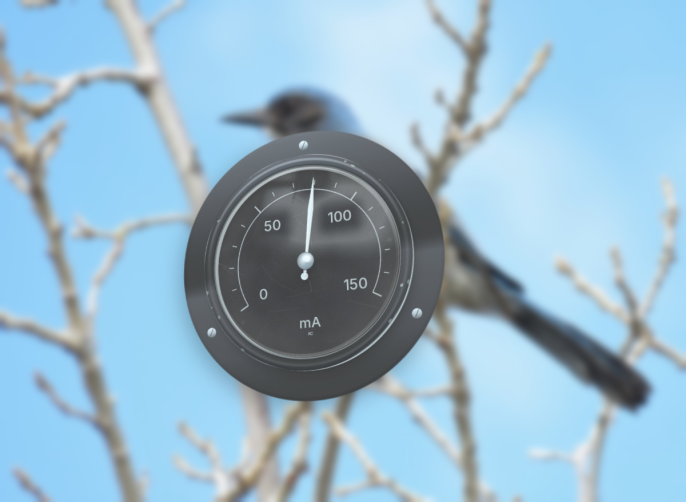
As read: 80 mA
